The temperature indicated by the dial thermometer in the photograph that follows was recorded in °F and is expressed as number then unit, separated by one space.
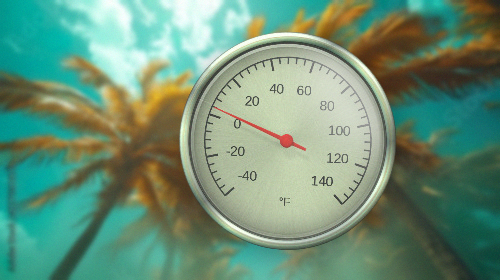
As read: 4 °F
